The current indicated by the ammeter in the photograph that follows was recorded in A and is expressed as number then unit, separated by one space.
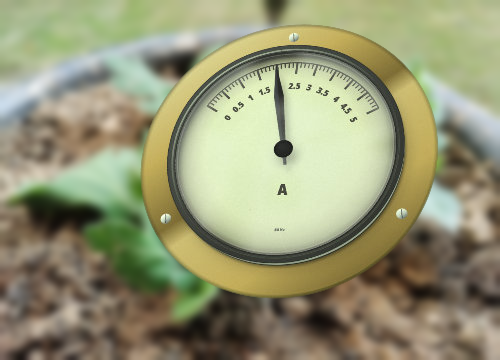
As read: 2 A
